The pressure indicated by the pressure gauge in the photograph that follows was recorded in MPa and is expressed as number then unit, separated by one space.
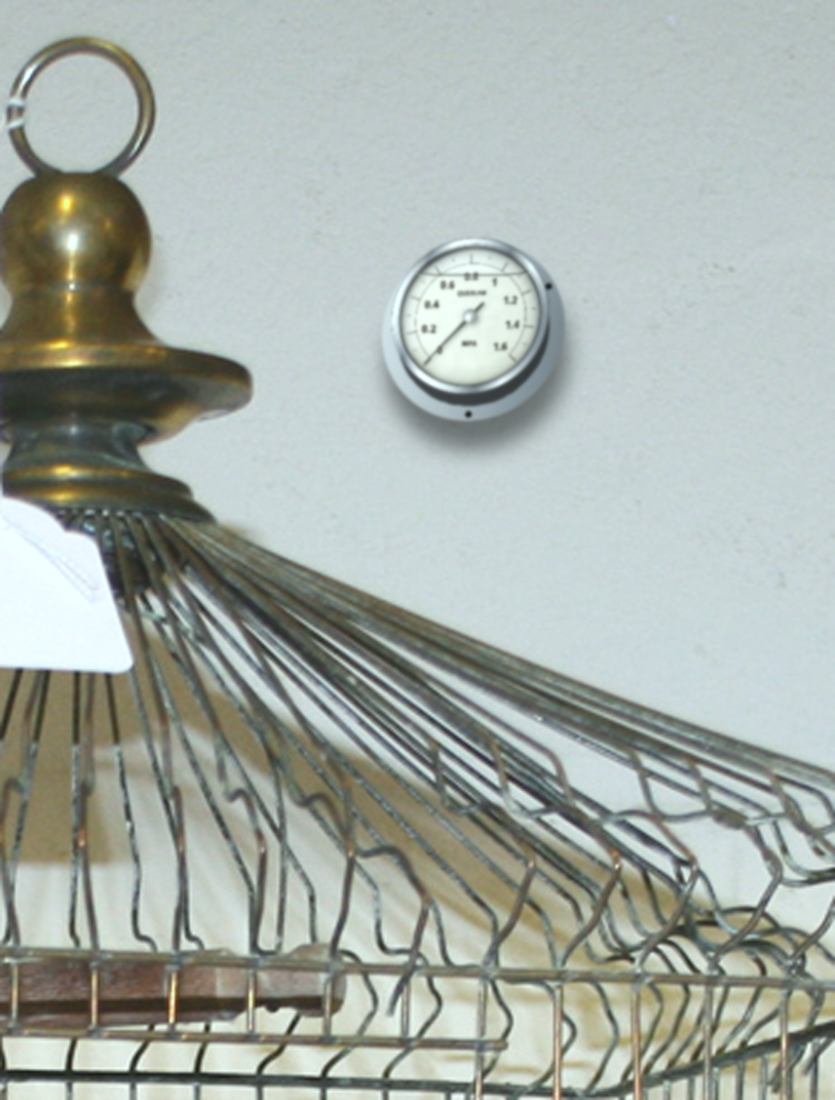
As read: 0 MPa
